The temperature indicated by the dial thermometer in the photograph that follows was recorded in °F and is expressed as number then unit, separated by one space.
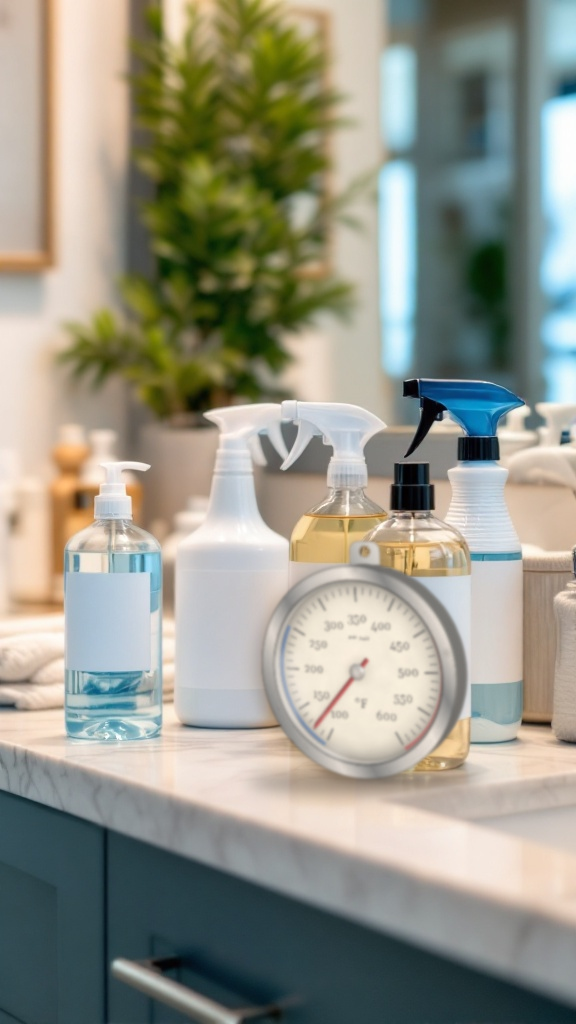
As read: 120 °F
